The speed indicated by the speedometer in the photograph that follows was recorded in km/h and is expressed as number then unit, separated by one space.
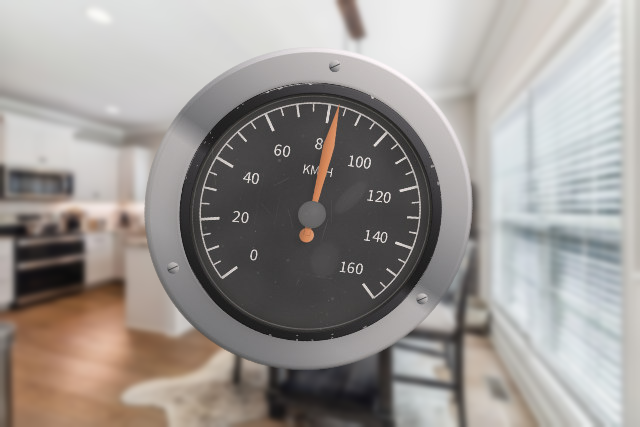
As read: 82.5 km/h
